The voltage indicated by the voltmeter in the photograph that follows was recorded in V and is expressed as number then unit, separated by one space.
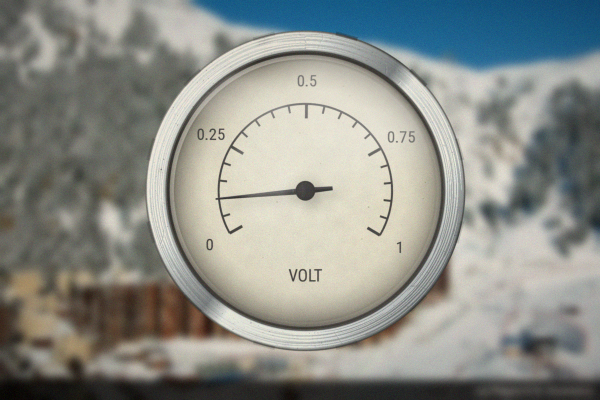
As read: 0.1 V
